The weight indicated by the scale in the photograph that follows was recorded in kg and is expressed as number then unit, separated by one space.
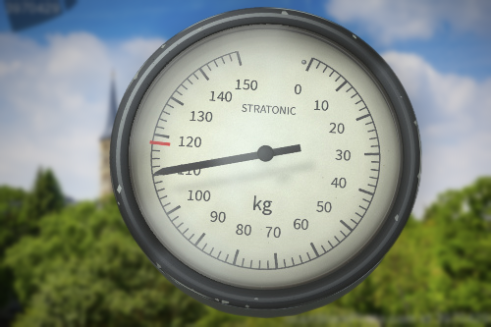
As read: 110 kg
